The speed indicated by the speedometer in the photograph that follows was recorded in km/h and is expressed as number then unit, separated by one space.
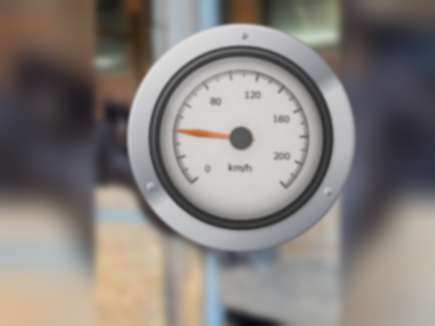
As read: 40 km/h
